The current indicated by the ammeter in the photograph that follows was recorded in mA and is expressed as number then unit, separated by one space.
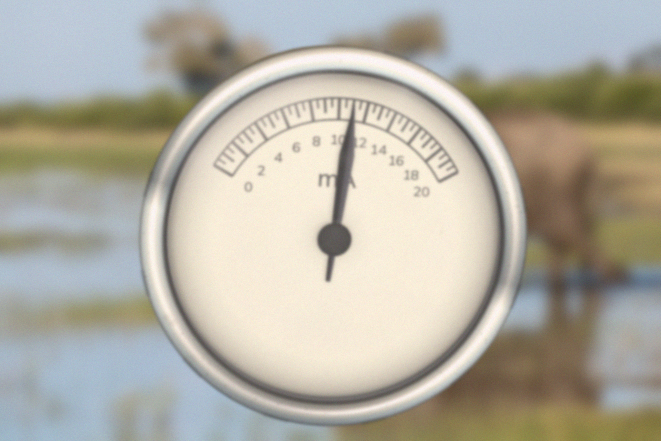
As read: 11 mA
